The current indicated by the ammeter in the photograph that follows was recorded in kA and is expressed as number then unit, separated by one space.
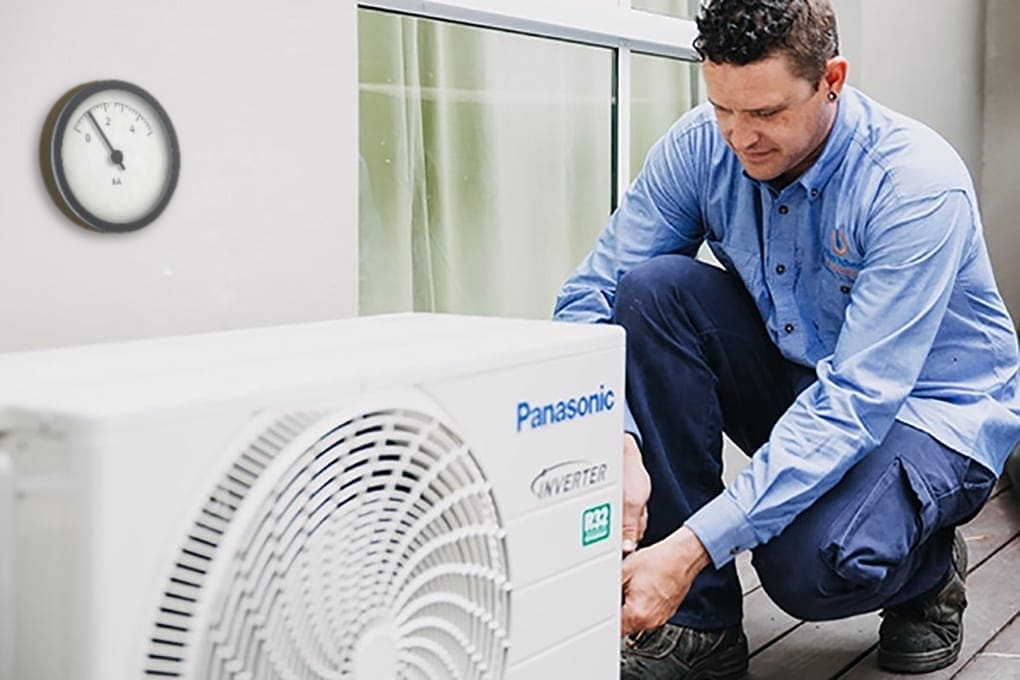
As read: 1 kA
